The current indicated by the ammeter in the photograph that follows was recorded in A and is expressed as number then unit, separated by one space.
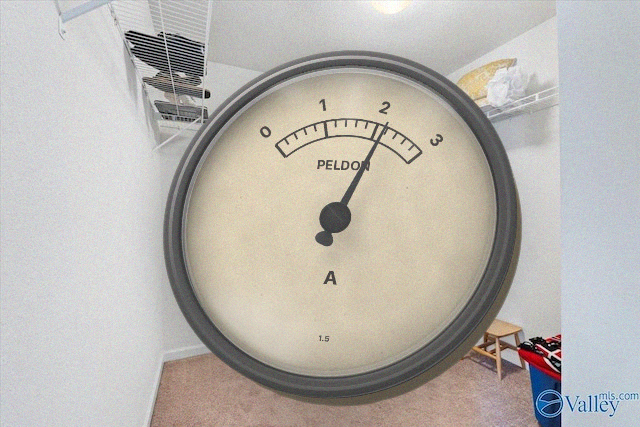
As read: 2.2 A
